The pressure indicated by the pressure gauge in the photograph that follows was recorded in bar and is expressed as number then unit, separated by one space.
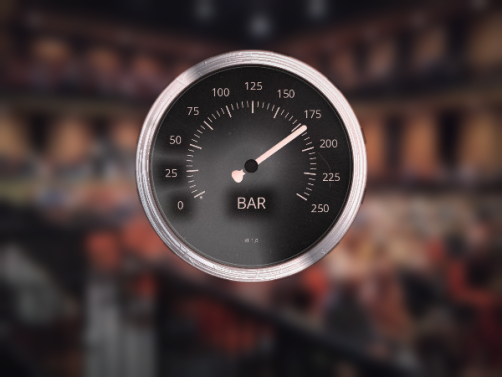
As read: 180 bar
